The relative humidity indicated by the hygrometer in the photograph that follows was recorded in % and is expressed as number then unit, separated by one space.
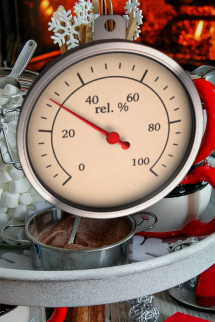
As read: 30 %
